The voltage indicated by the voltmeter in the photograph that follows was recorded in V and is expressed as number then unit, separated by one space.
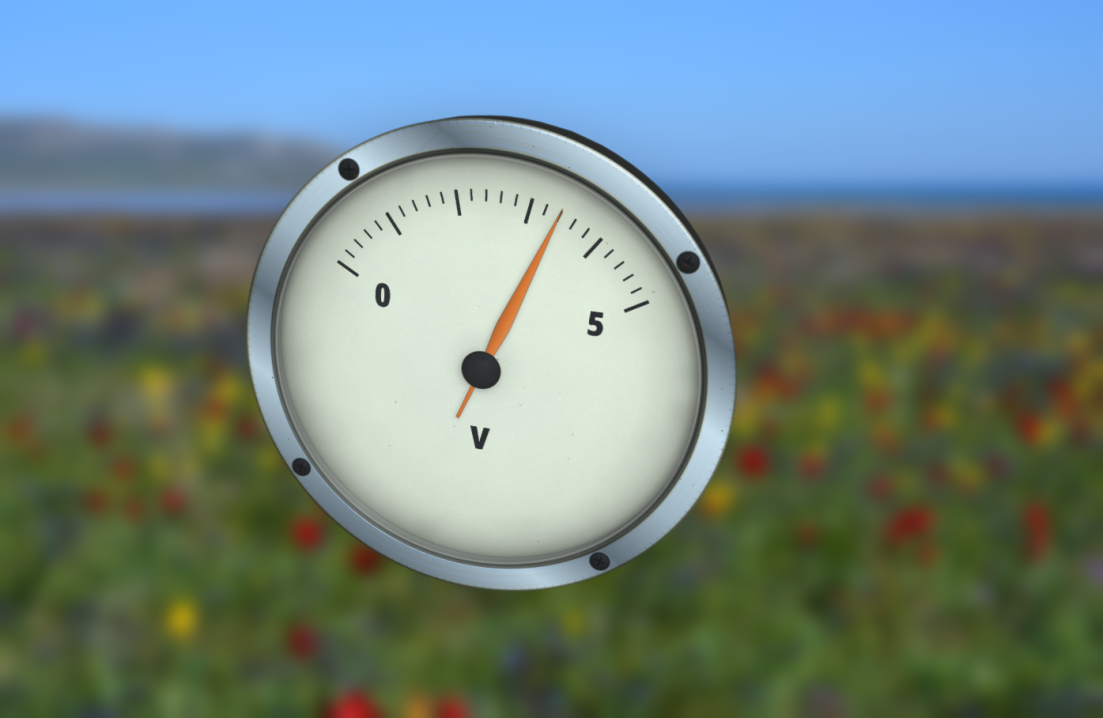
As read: 3.4 V
